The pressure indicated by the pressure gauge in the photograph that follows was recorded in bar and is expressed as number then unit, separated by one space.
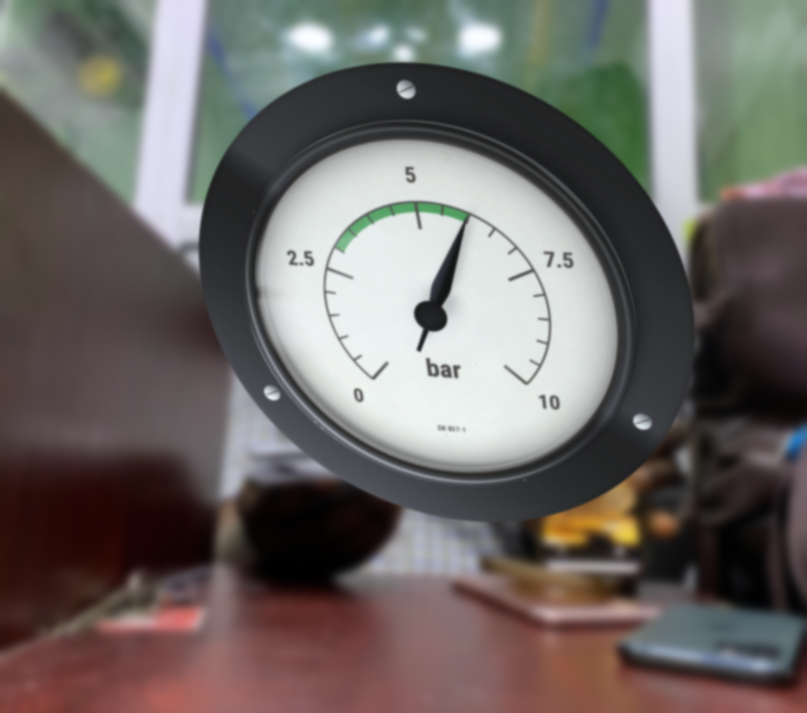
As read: 6 bar
